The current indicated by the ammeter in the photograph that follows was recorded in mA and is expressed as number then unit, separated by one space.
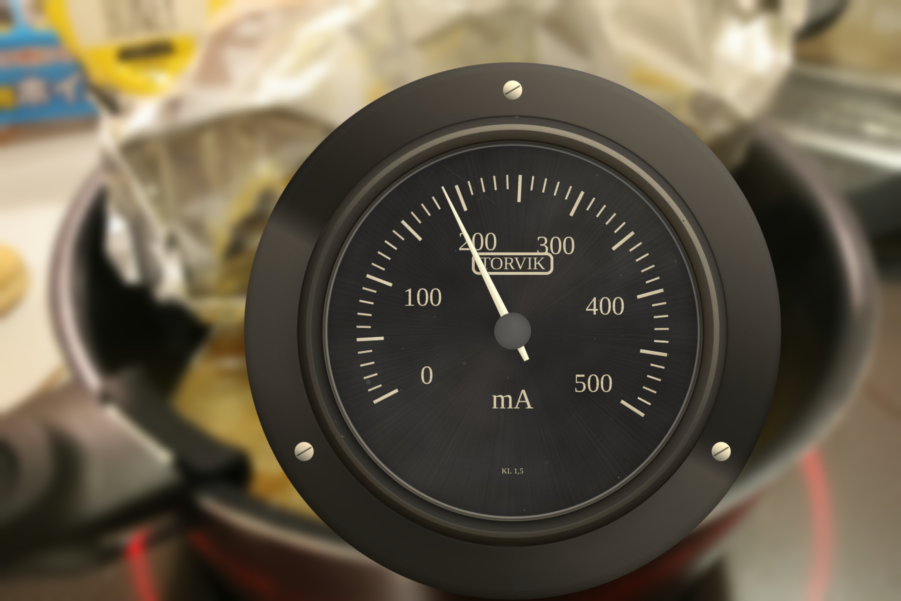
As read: 190 mA
